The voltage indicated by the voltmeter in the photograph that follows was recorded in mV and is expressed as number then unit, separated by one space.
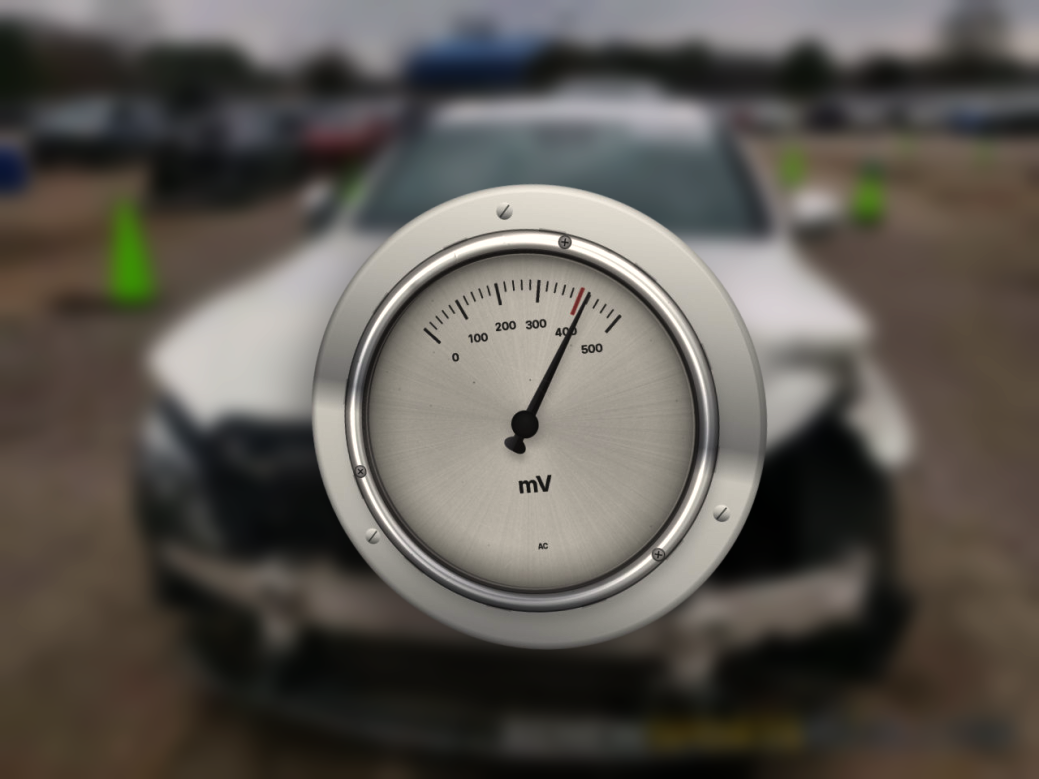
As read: 420 mV
